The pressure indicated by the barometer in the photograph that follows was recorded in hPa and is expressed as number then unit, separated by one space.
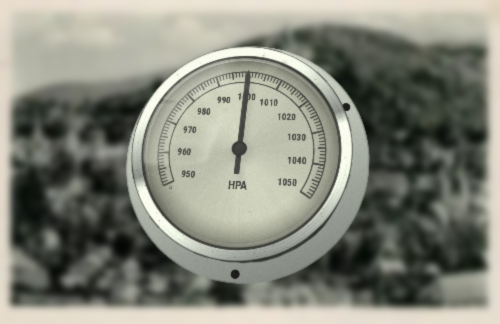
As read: 1000 hPa
